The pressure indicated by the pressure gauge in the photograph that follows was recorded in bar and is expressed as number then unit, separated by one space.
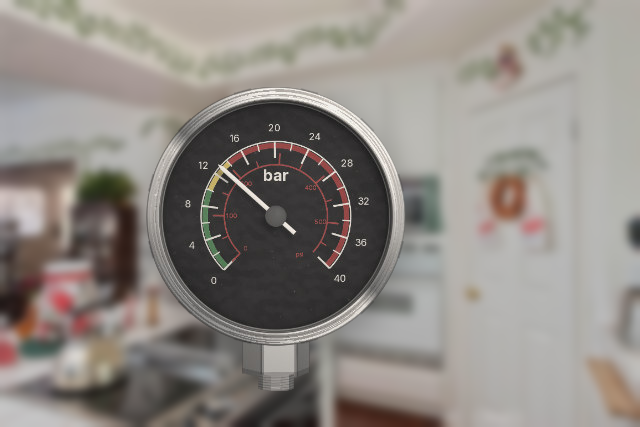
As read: 13 bar
